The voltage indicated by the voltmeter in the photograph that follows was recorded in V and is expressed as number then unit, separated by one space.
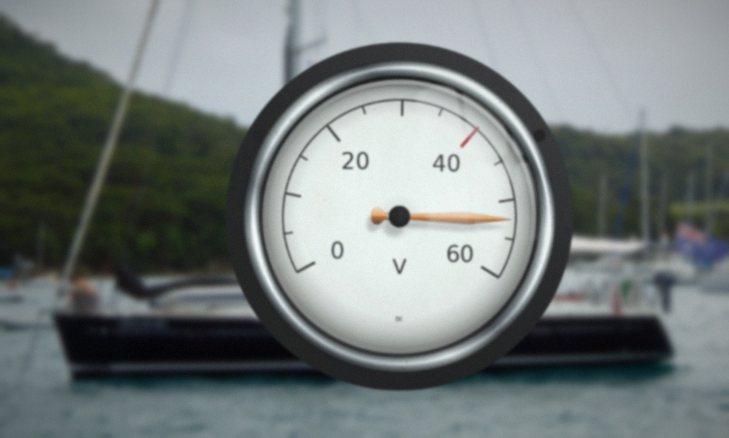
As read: 52.5 V
